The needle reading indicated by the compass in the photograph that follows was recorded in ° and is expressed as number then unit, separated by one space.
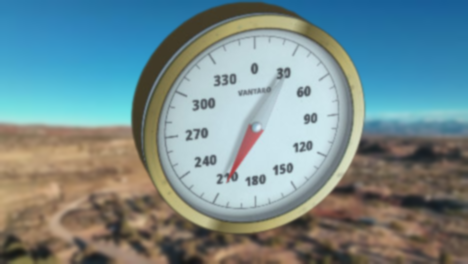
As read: 210 °
